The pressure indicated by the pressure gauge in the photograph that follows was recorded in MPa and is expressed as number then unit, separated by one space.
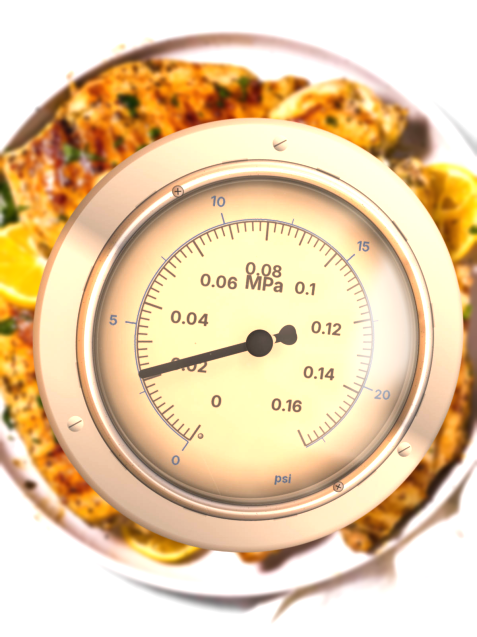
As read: 0.022 MPa
